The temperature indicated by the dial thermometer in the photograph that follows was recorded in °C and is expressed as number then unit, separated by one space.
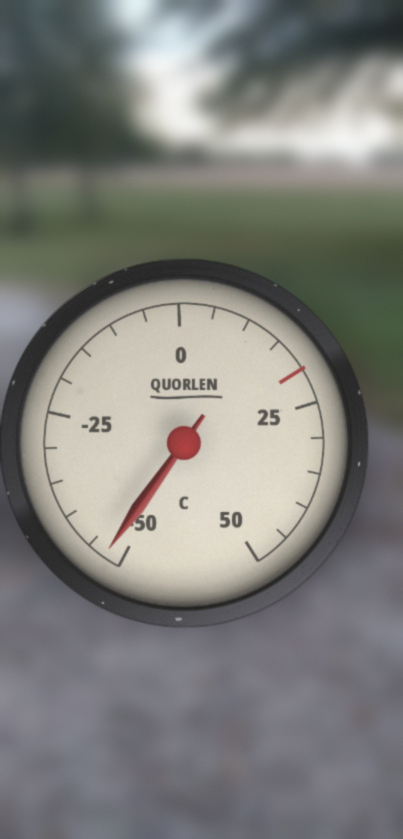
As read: -47.5 °C
